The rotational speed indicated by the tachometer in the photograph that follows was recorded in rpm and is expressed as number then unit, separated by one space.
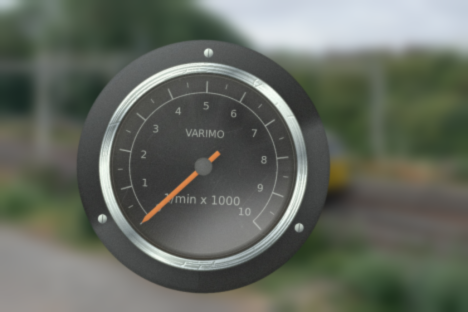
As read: 0 rpm
